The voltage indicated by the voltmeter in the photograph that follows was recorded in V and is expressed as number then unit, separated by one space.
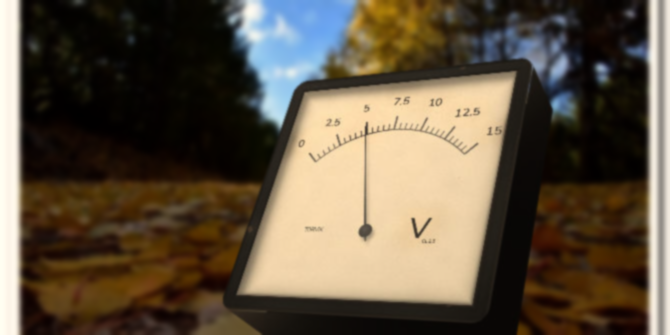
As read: 5 V
